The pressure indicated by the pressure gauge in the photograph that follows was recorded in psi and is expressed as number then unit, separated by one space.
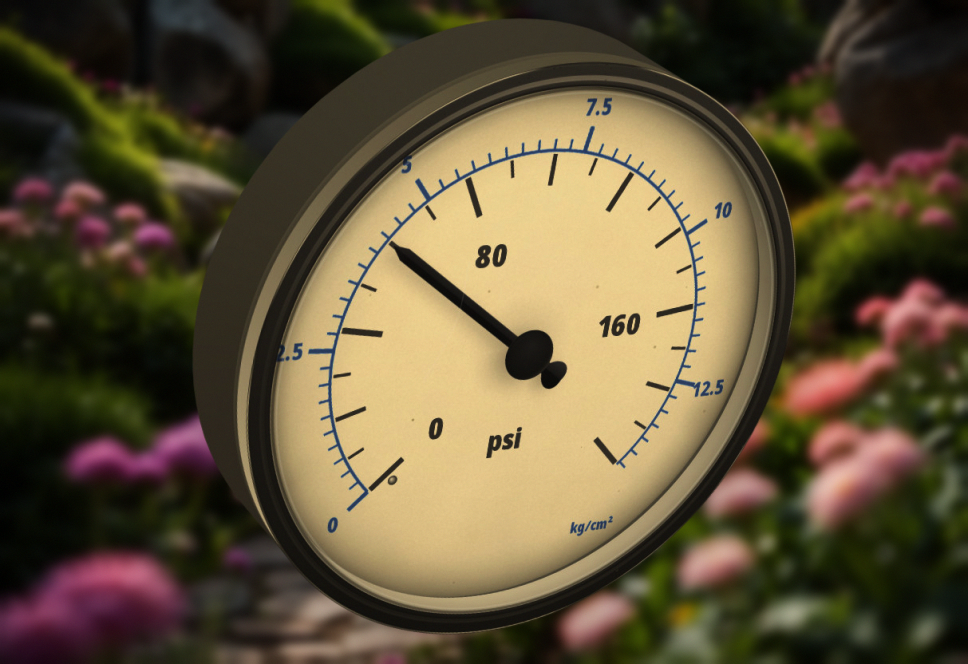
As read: 60 psi
